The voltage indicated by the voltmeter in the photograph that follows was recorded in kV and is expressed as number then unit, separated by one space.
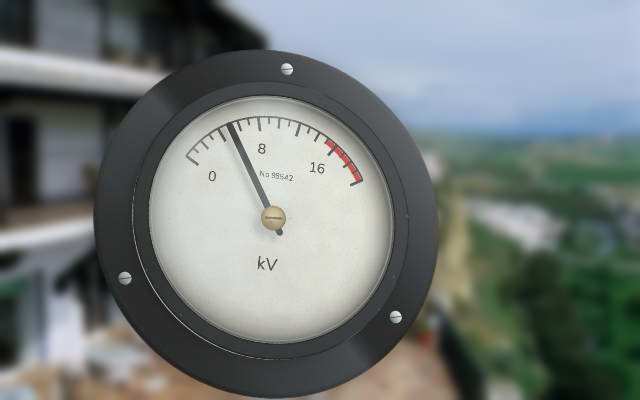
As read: 5 kV
